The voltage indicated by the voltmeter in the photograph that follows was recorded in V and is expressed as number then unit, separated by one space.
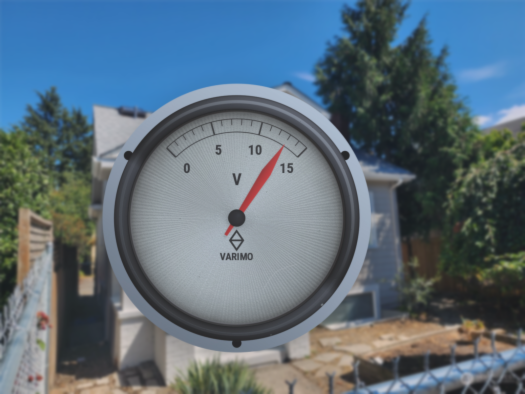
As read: 13 V
